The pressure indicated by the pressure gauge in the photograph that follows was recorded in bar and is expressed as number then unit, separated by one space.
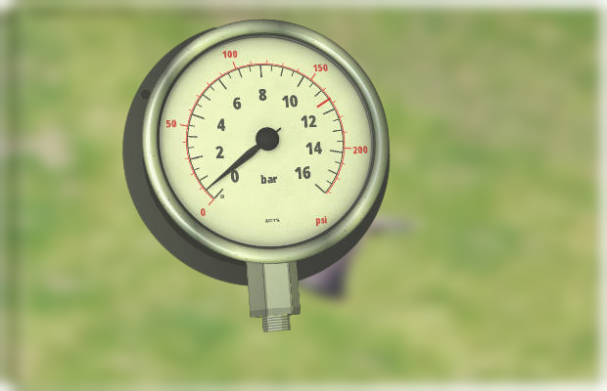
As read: 0.5 bar
